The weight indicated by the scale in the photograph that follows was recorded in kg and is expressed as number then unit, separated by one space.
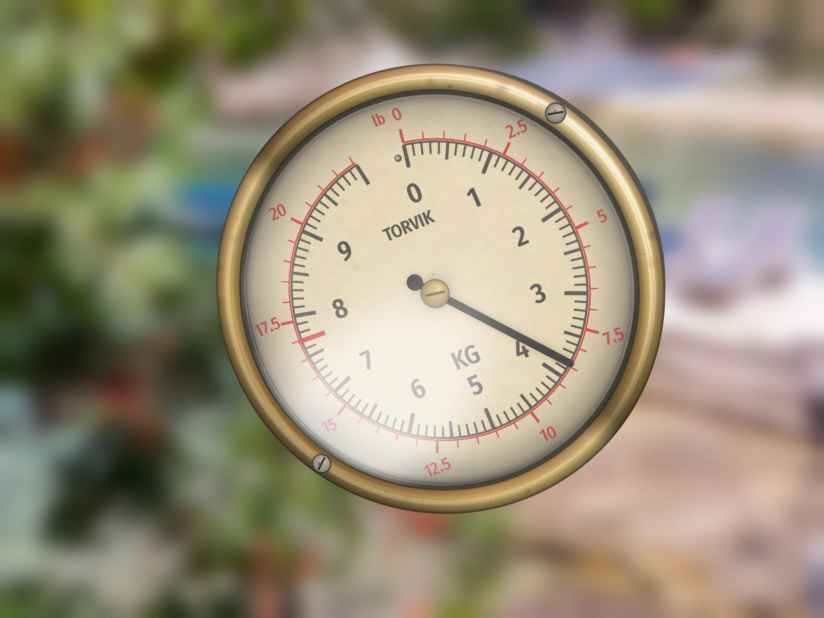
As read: 3.8 kg
